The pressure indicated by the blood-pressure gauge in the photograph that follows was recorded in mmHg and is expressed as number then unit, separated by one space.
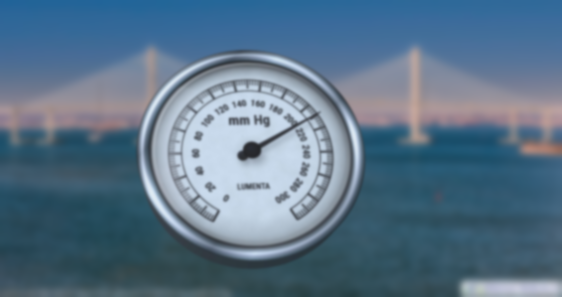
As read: 210 mmHg
